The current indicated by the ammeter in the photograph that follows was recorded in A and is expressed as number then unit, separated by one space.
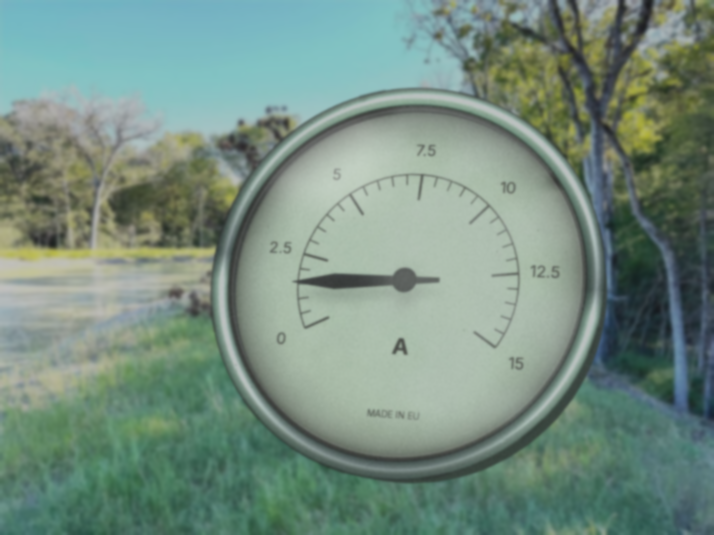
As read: 1.5 A
